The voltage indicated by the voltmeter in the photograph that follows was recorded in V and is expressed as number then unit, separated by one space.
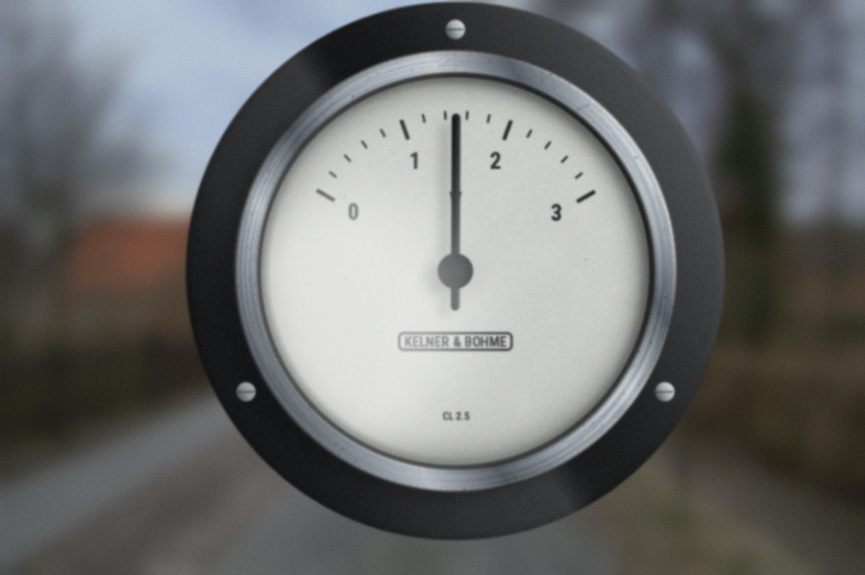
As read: 1.5 V
